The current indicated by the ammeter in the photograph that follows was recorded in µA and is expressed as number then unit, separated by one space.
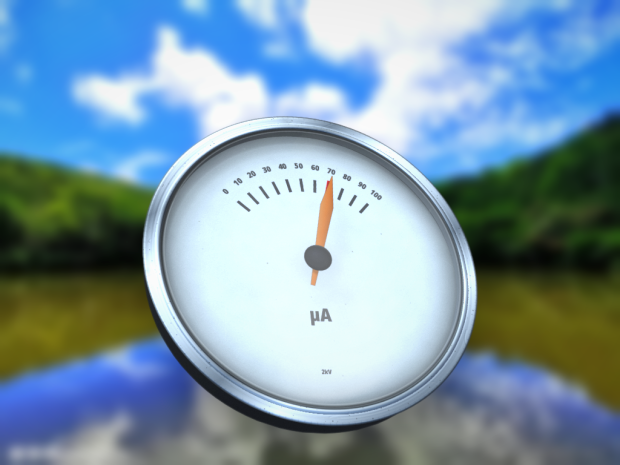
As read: 70 µA
